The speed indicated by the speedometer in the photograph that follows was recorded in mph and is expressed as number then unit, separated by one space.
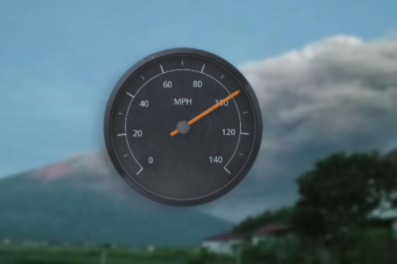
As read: 100 mph
